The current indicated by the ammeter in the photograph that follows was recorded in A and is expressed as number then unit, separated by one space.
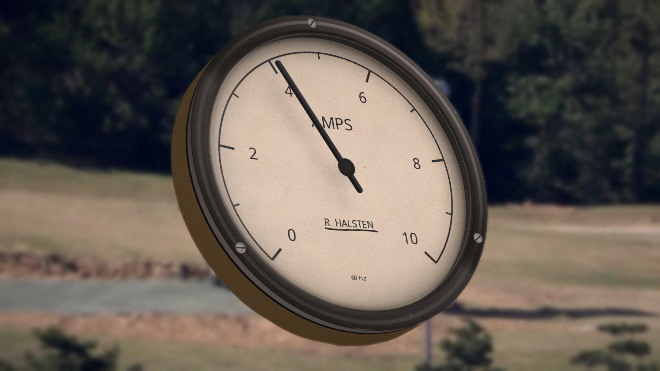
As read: 4 A
